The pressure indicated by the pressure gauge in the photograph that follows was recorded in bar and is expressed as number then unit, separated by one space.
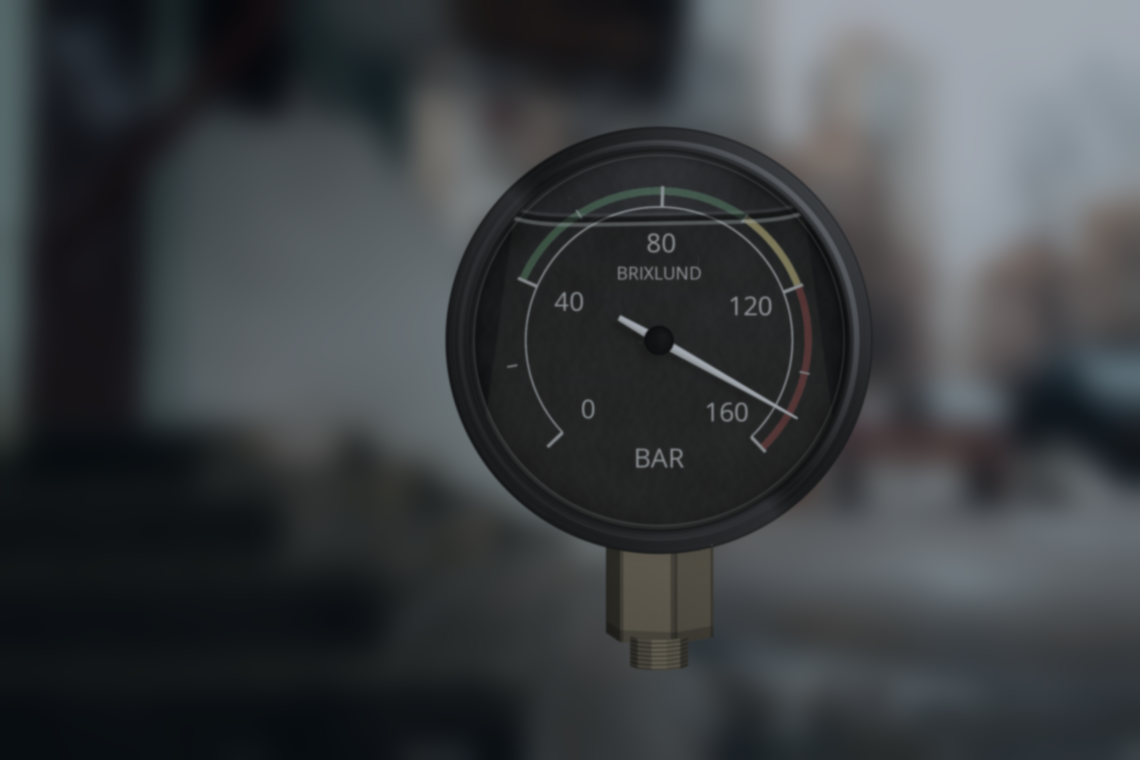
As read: 150 bar
